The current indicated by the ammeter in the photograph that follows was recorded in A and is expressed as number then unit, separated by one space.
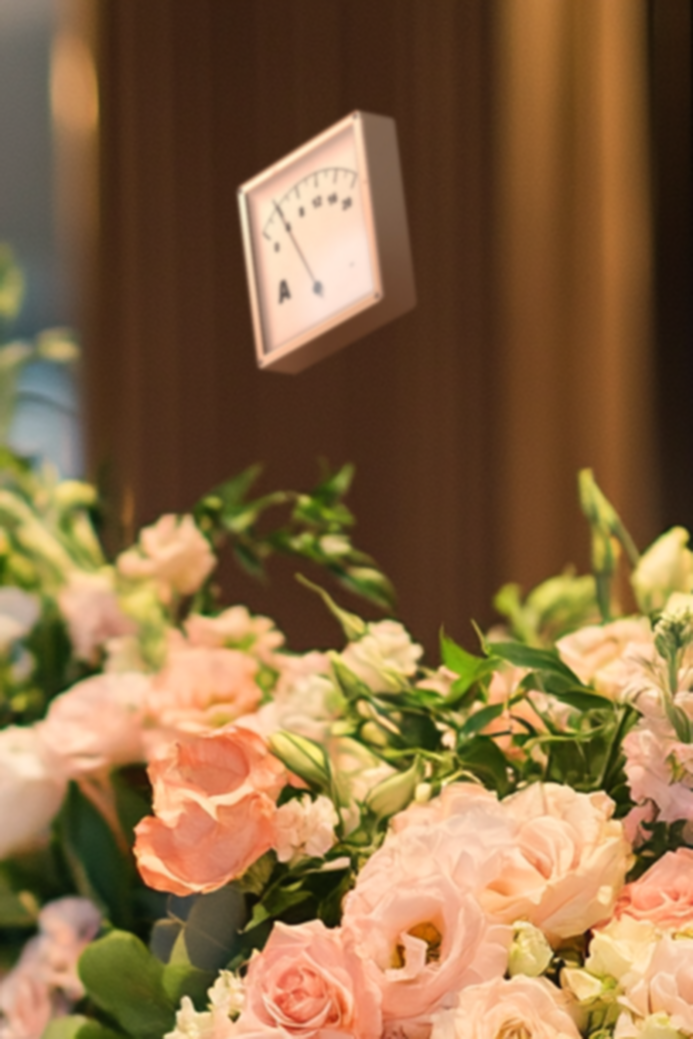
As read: 4 A
